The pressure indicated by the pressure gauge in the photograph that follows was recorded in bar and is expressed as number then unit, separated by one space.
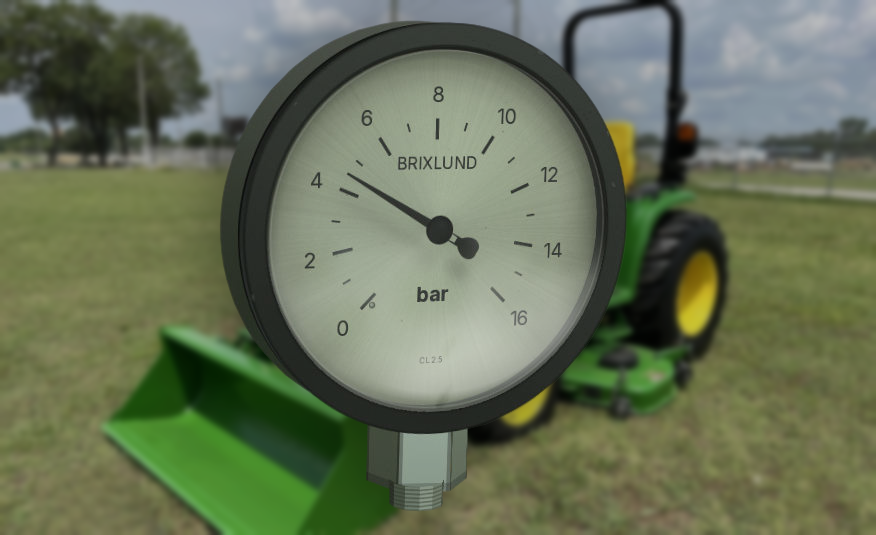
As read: 4.5 bar
